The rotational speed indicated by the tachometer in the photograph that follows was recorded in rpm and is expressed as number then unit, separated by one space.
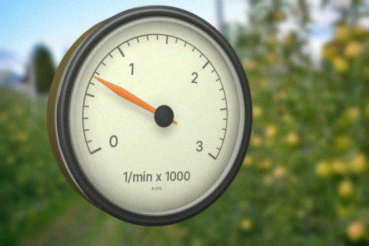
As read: 650 rpm
